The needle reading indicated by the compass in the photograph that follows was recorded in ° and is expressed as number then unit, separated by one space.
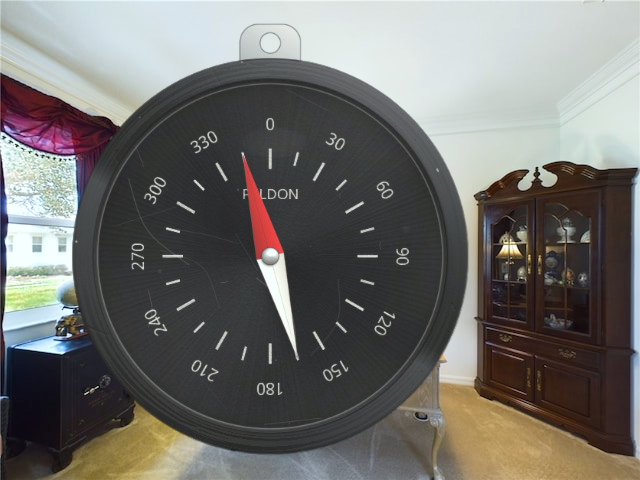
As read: 345 °
